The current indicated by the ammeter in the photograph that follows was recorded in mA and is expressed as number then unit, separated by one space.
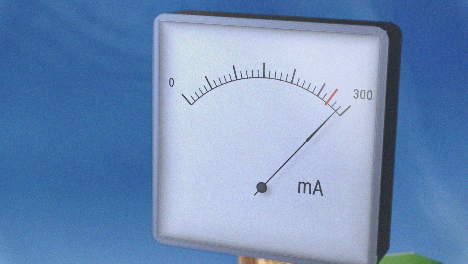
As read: 290 mA
